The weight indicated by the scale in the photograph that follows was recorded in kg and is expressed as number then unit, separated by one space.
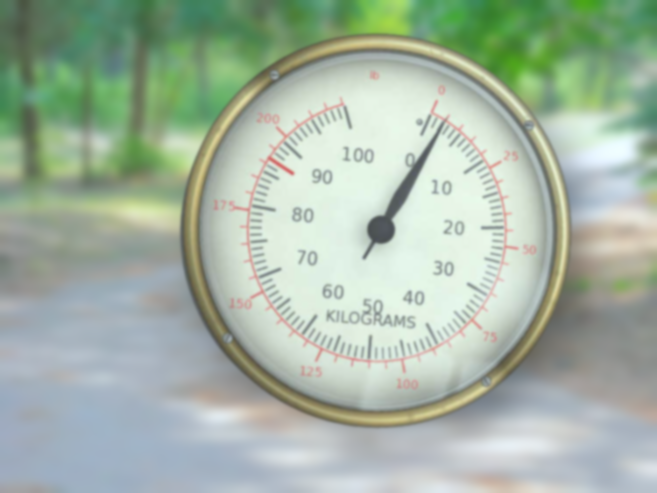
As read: 2 kg
